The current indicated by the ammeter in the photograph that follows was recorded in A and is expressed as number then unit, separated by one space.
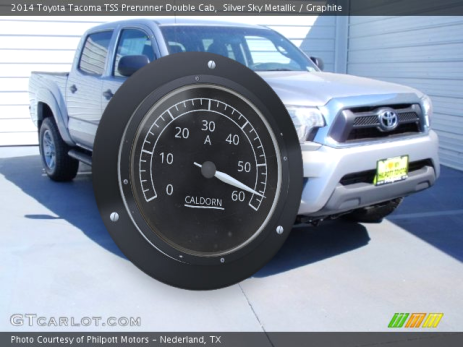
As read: 57 A
